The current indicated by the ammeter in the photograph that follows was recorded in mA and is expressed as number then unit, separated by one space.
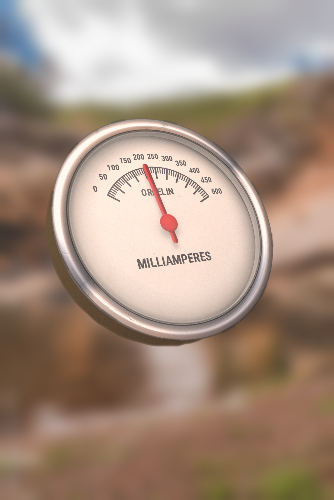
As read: 200 mA
